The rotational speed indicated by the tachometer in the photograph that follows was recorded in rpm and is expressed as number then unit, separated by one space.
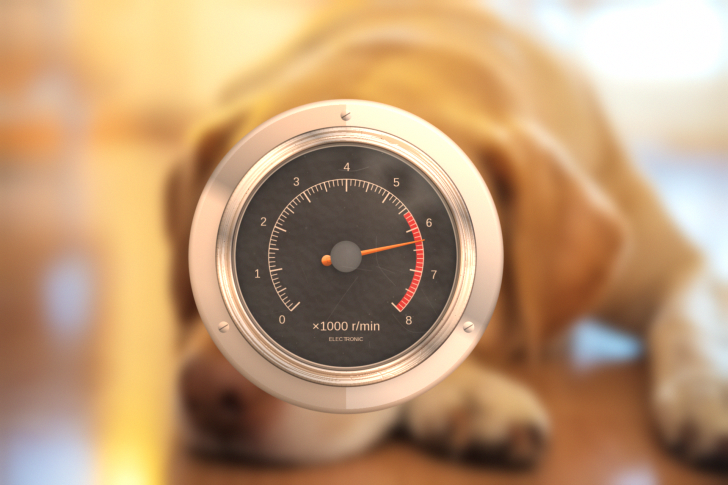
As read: 6300 rpm
